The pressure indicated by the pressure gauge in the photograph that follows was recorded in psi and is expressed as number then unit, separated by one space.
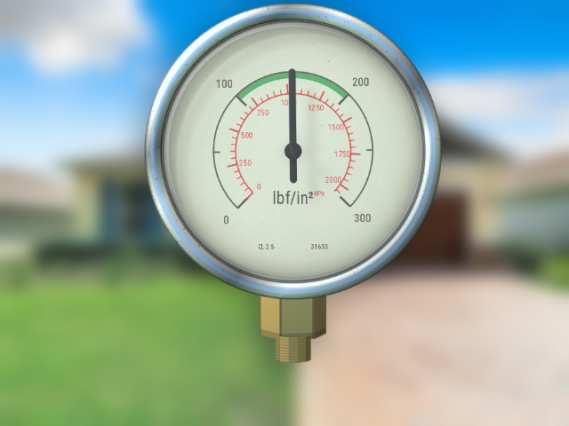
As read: 150 psi
